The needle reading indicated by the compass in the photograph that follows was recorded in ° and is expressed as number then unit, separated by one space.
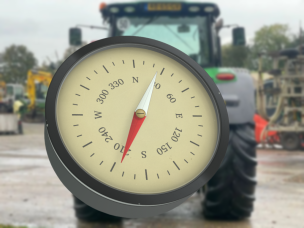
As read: 205 °
